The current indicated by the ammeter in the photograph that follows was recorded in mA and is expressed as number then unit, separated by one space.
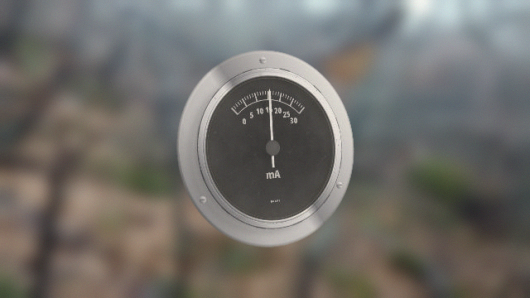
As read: 15 mA
